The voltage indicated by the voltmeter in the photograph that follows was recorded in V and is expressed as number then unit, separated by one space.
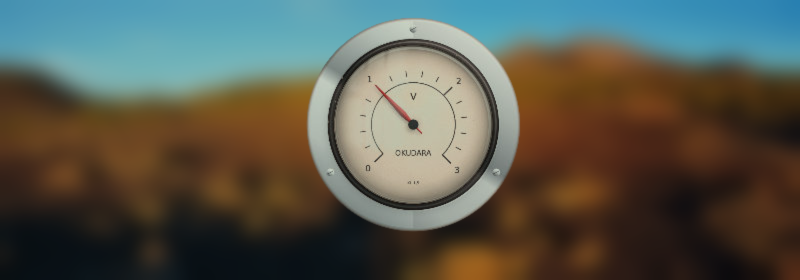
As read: 1 V
